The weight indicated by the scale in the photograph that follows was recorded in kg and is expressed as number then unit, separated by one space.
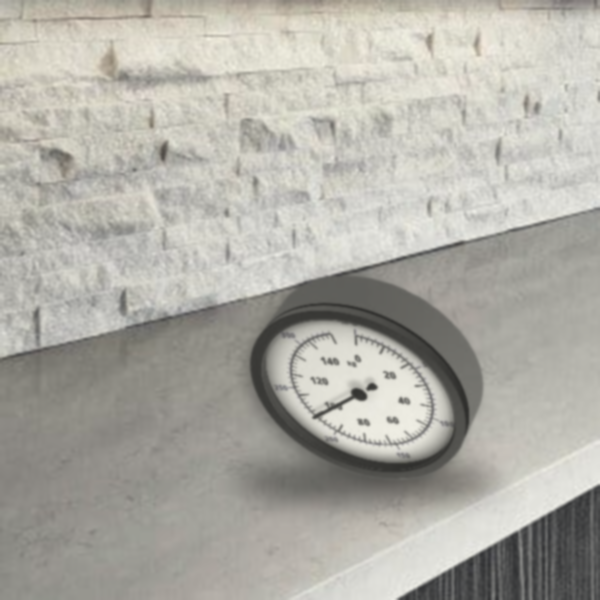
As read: 100 kg
